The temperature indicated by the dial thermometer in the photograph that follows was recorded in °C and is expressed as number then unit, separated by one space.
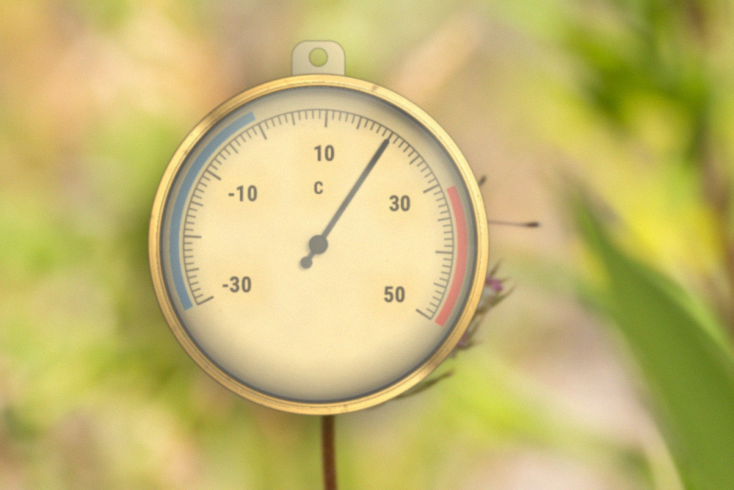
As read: 20 °C
